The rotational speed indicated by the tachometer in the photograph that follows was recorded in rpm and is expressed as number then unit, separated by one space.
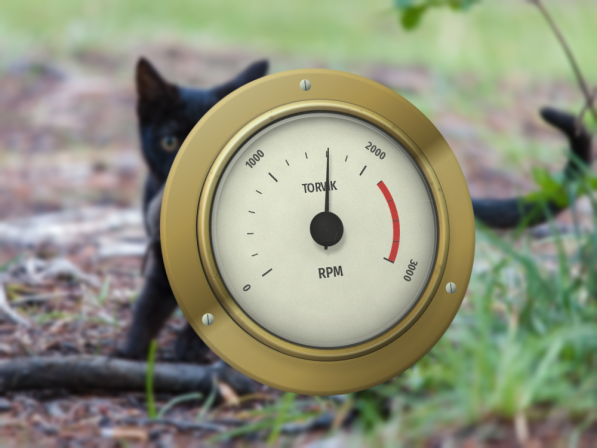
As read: 1600 rpm
